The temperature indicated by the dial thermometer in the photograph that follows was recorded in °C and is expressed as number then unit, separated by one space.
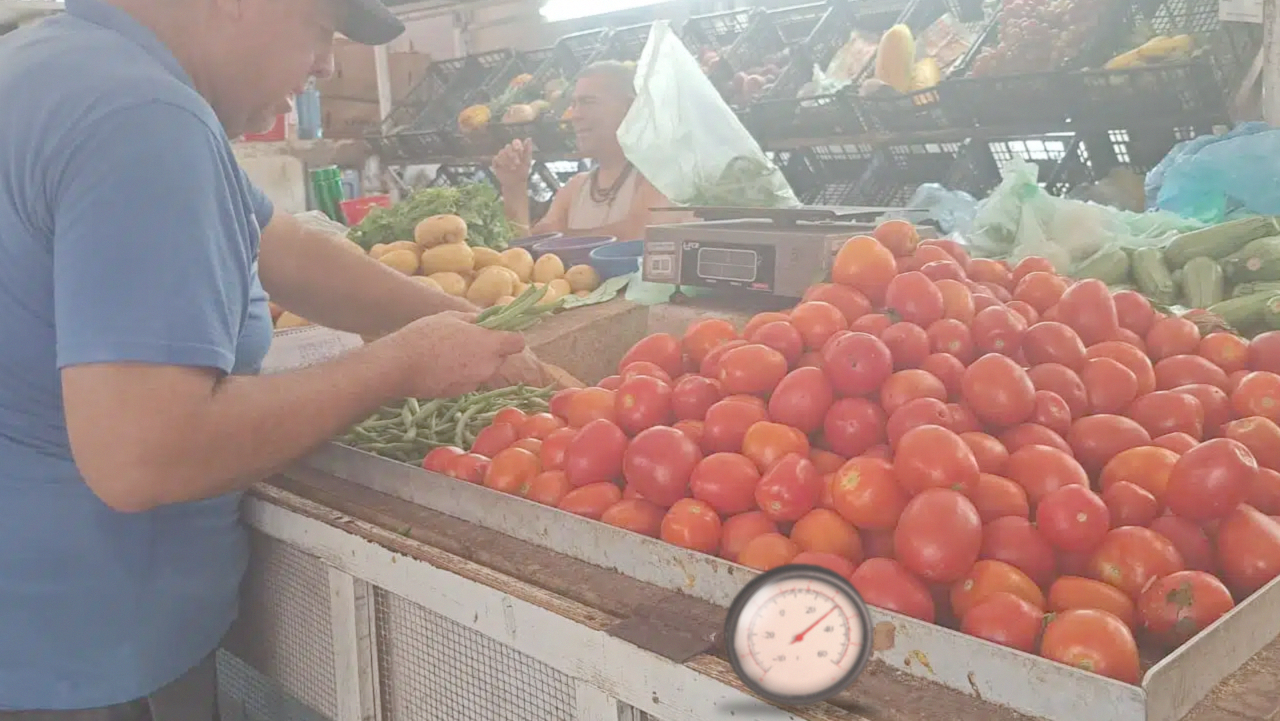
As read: 30 °C
